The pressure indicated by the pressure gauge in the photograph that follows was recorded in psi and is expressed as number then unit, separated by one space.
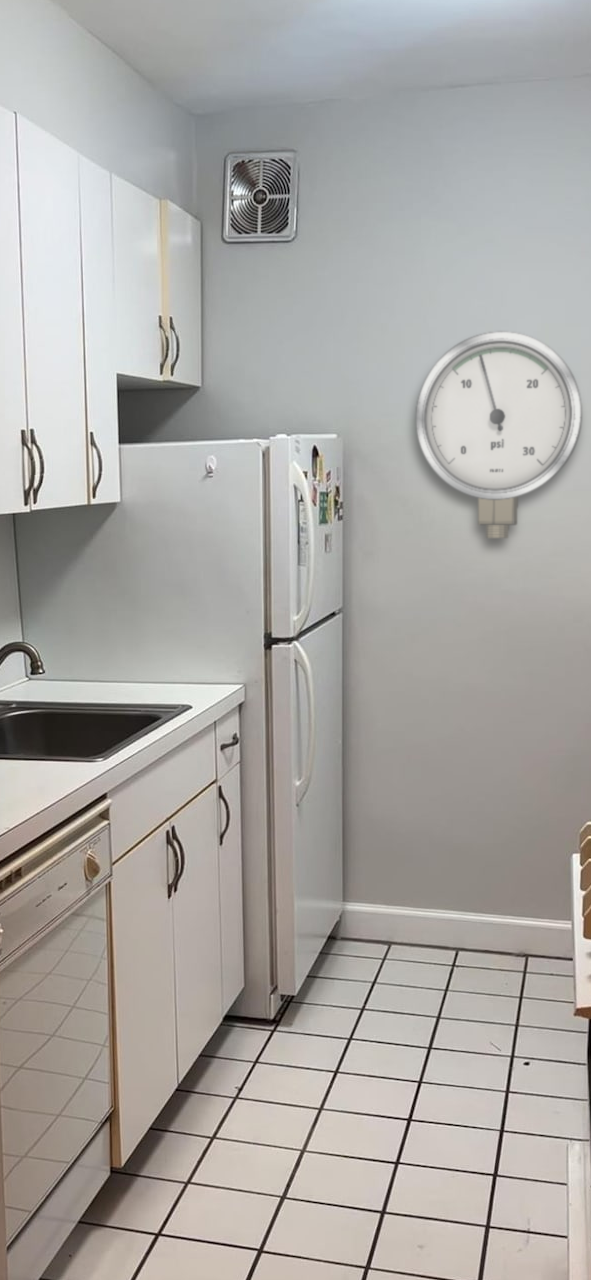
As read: 13 psi
